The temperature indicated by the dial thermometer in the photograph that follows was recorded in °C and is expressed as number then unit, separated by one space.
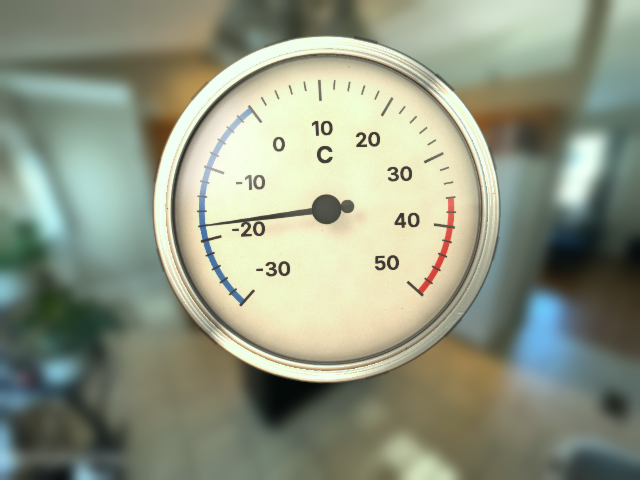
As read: -18 °C
